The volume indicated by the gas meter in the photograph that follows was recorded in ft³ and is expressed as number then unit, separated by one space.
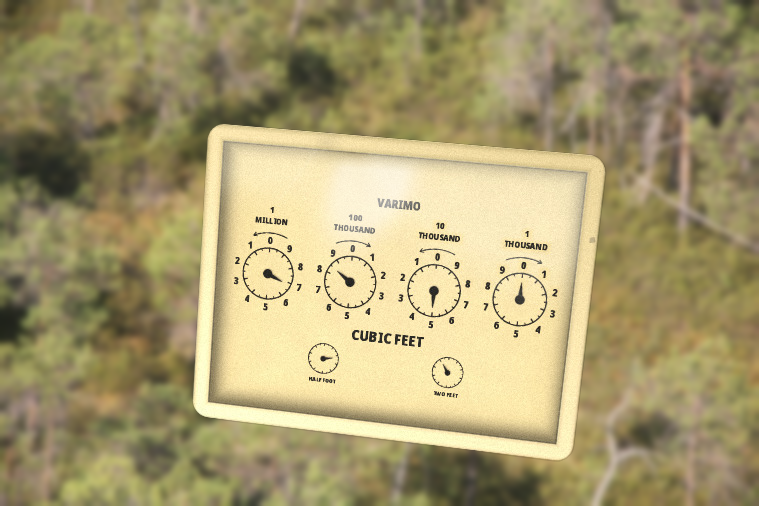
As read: 685000 ft³
